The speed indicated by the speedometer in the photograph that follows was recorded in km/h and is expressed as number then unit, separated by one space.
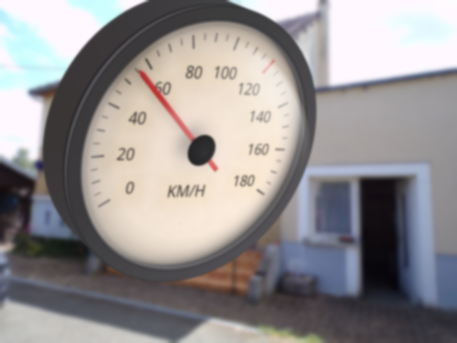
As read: 55 km/h
